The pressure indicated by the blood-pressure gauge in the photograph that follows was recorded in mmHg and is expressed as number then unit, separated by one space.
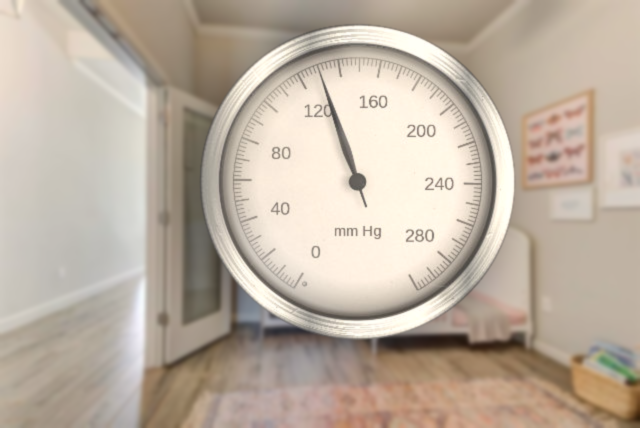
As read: 130 mmHg
